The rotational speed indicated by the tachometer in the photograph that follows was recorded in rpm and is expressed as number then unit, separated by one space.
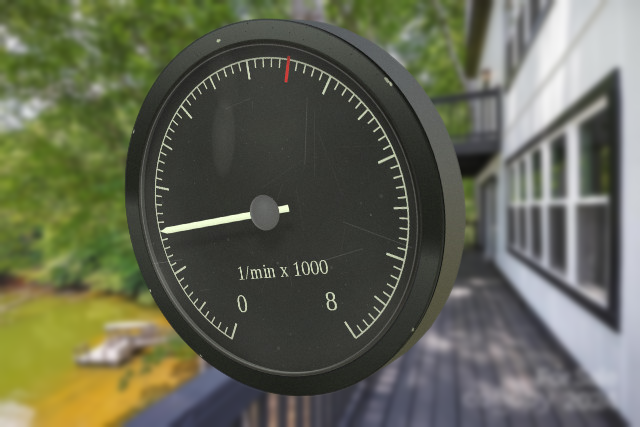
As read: 1500 rpm
